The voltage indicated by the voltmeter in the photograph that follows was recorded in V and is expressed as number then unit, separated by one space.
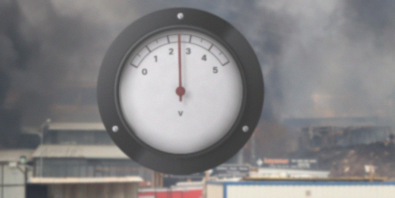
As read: 2.5 V
